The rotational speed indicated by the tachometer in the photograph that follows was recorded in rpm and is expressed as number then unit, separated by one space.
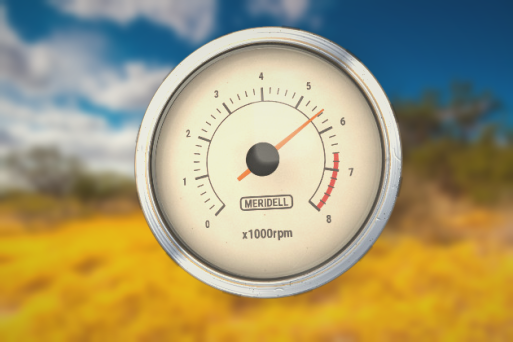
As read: 5600 rpm
